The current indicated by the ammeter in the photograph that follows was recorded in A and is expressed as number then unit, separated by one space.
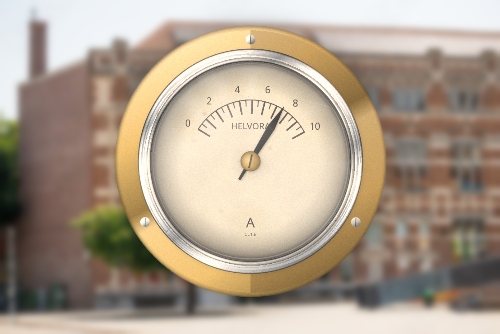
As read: 7.5 A
